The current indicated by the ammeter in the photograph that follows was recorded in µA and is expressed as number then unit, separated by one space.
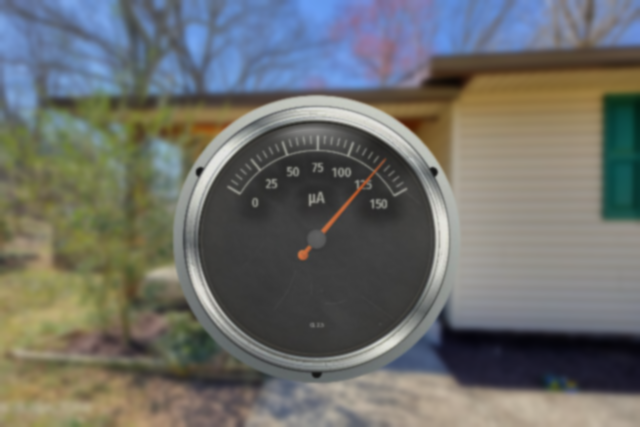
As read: 125 µA
